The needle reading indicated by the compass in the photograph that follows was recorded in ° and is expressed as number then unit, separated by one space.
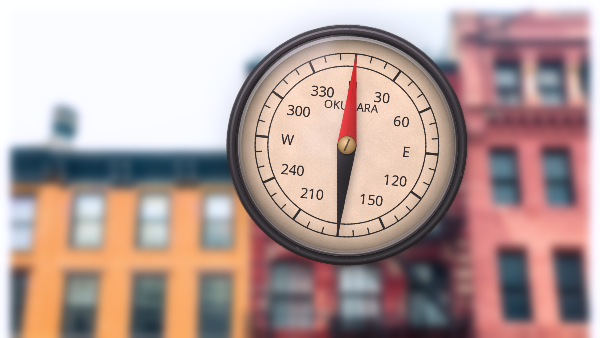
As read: 0 °
